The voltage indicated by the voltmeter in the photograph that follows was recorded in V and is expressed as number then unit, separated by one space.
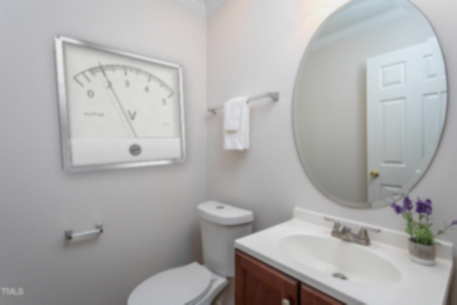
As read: 2 V
